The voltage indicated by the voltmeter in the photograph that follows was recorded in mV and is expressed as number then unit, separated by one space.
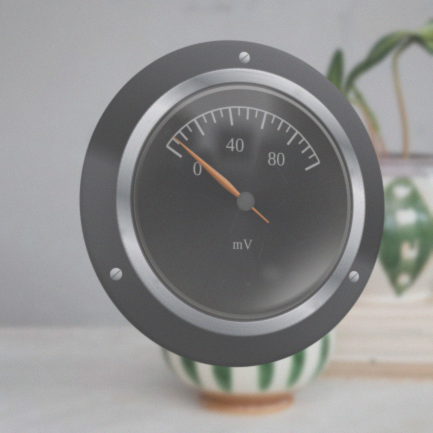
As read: 5 mV
